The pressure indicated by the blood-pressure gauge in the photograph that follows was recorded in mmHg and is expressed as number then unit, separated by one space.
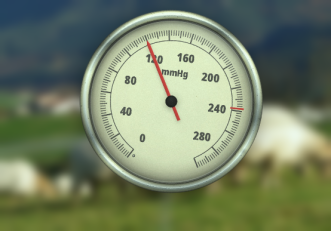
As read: 120 mmHg
